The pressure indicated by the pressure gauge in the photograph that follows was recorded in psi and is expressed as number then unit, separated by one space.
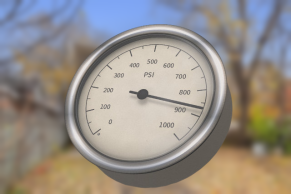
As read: 875 psi
